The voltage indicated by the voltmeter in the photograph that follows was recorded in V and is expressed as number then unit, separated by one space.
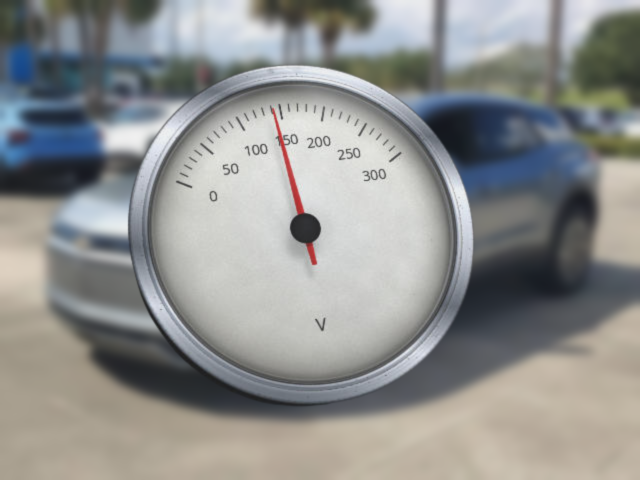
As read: 140 V
